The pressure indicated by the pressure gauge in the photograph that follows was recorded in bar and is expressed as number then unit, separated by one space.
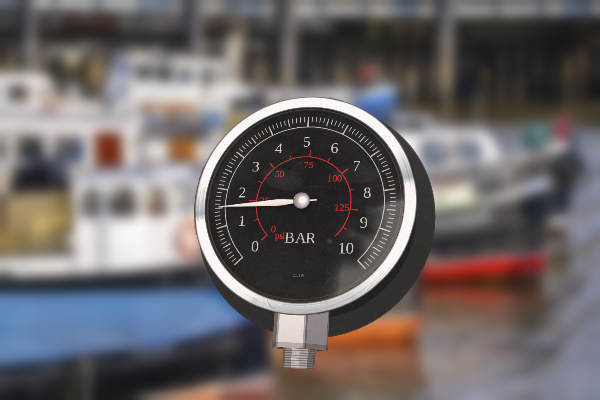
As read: 1.5 bar
